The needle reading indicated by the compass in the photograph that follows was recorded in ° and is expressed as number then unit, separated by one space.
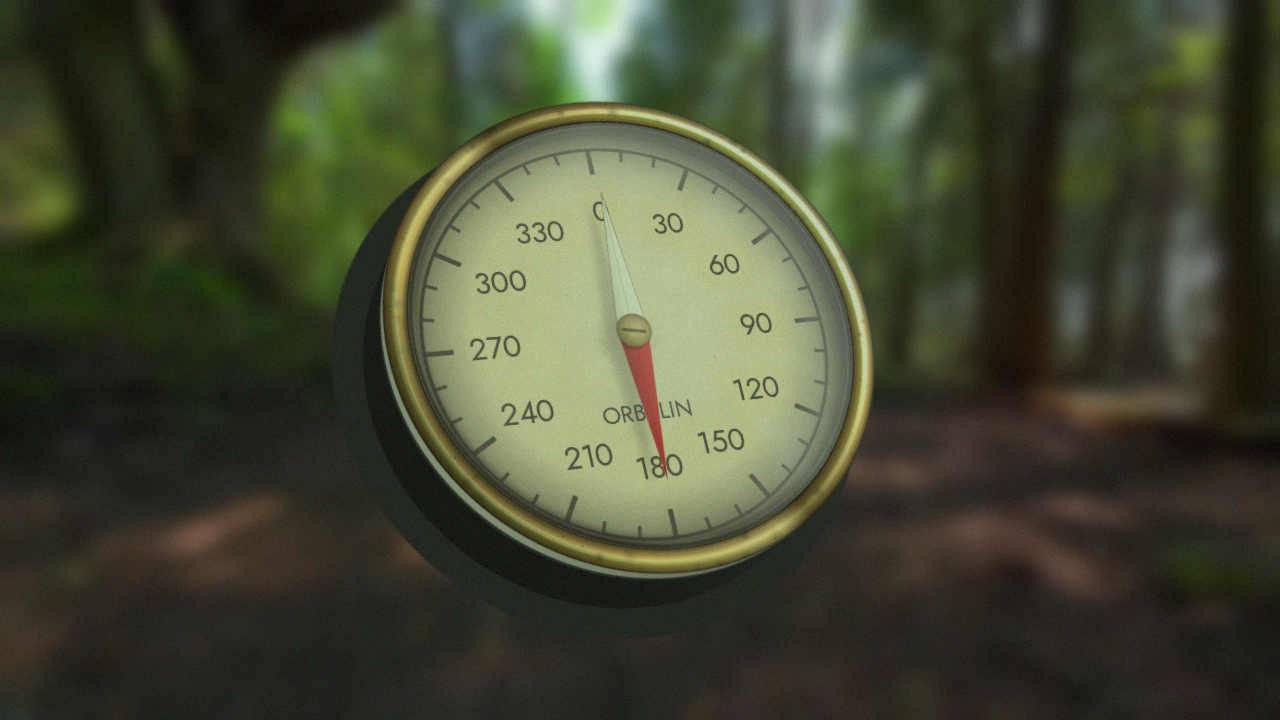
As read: 180 °
